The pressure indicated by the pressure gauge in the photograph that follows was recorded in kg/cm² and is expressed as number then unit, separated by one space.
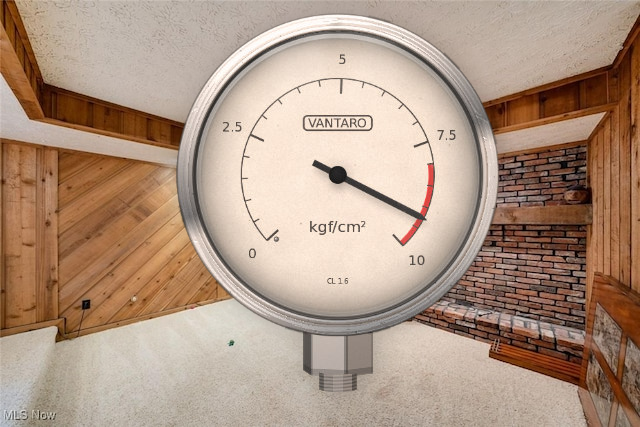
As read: 9.25 kg/cm²
